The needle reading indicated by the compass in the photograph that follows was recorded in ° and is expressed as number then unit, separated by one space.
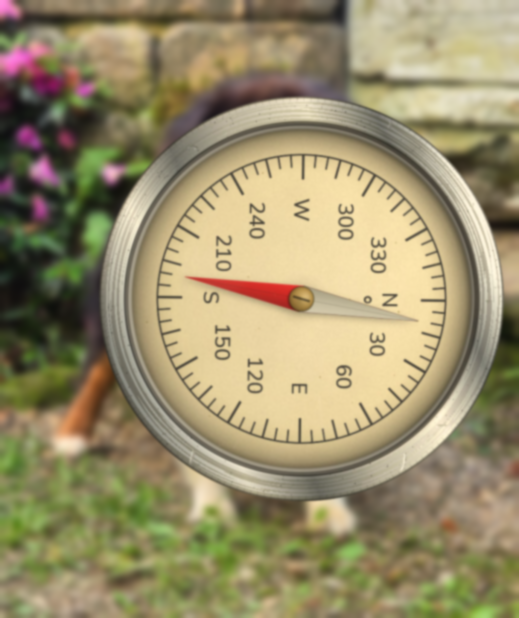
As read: 190 °
